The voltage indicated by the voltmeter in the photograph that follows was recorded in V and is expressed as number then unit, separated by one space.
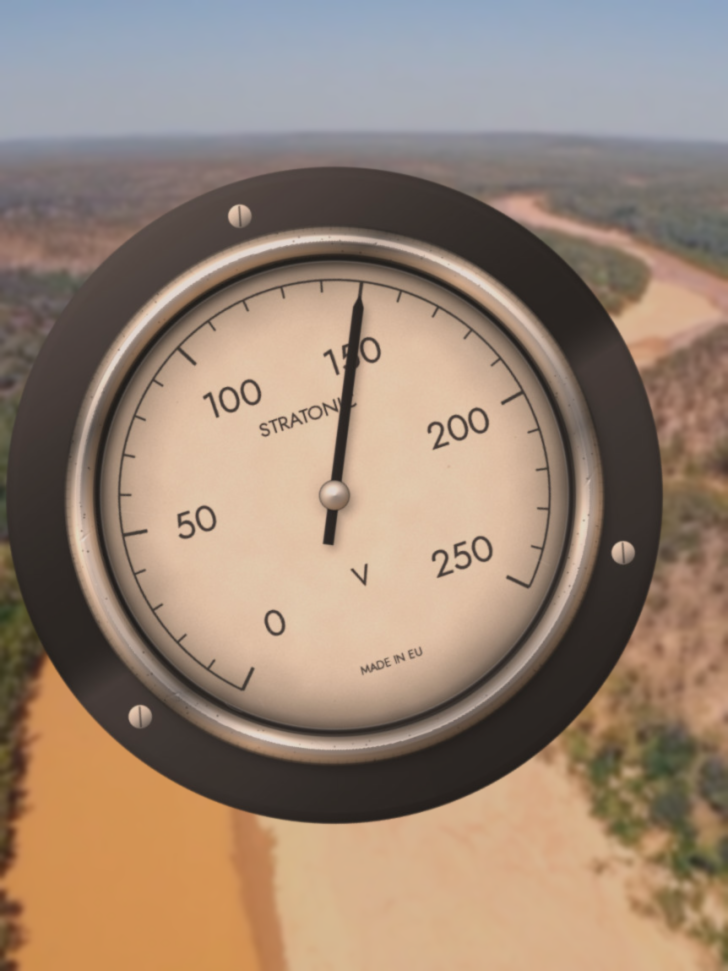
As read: 150 V
